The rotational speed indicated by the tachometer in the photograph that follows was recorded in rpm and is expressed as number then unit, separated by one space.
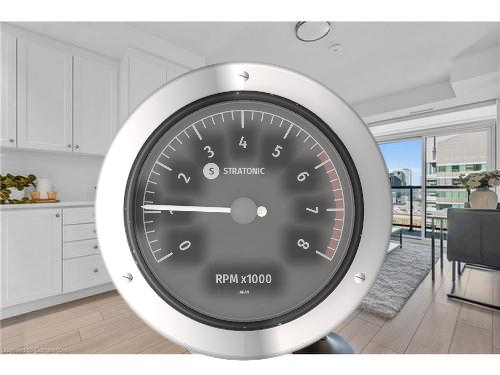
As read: 1100 rpm
